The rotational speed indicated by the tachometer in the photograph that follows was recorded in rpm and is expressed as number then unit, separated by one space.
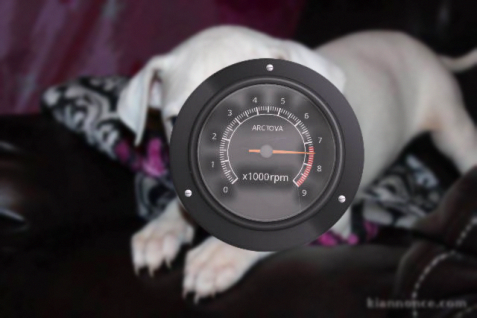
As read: 7500 rpm
